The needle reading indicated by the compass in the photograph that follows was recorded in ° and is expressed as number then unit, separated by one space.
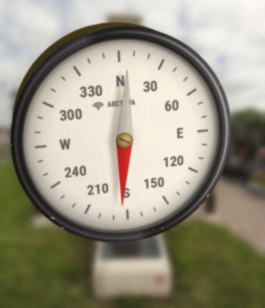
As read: 185 °
